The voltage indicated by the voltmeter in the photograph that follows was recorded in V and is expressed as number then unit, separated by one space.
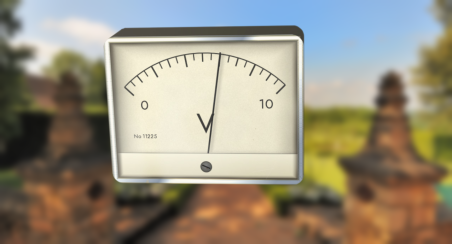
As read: 6 V
